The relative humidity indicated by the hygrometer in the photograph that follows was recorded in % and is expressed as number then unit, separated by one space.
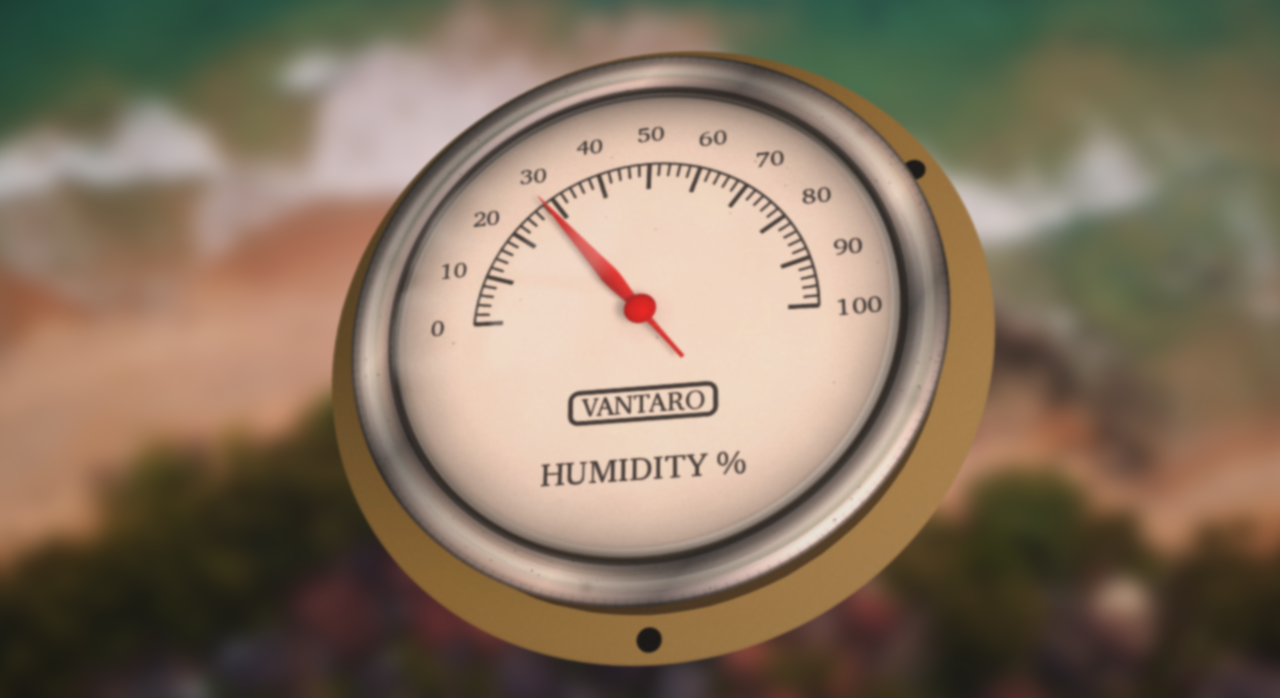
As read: 28 %
